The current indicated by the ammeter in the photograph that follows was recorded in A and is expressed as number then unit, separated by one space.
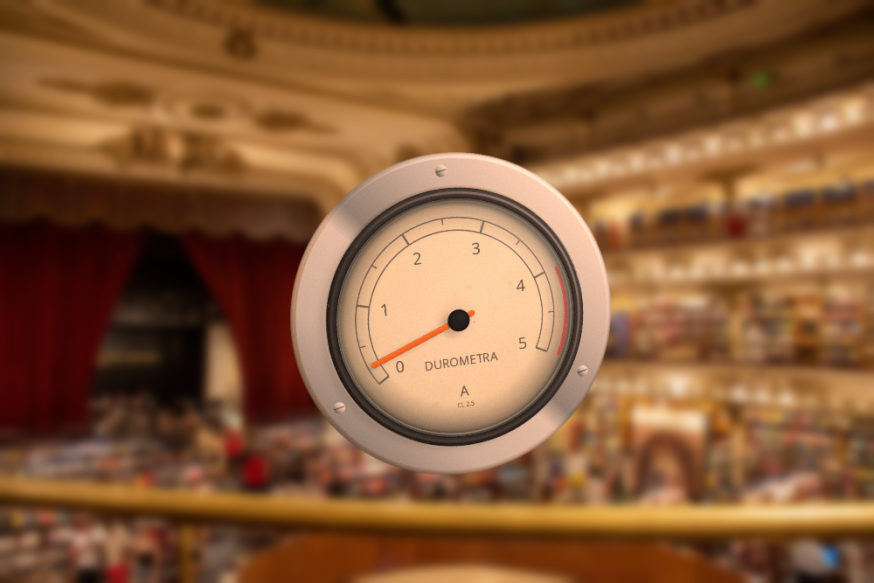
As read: 0.25 A
